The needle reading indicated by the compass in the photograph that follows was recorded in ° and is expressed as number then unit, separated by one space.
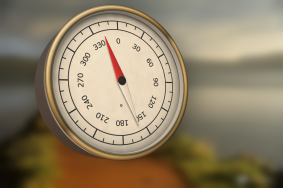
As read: 340 °
